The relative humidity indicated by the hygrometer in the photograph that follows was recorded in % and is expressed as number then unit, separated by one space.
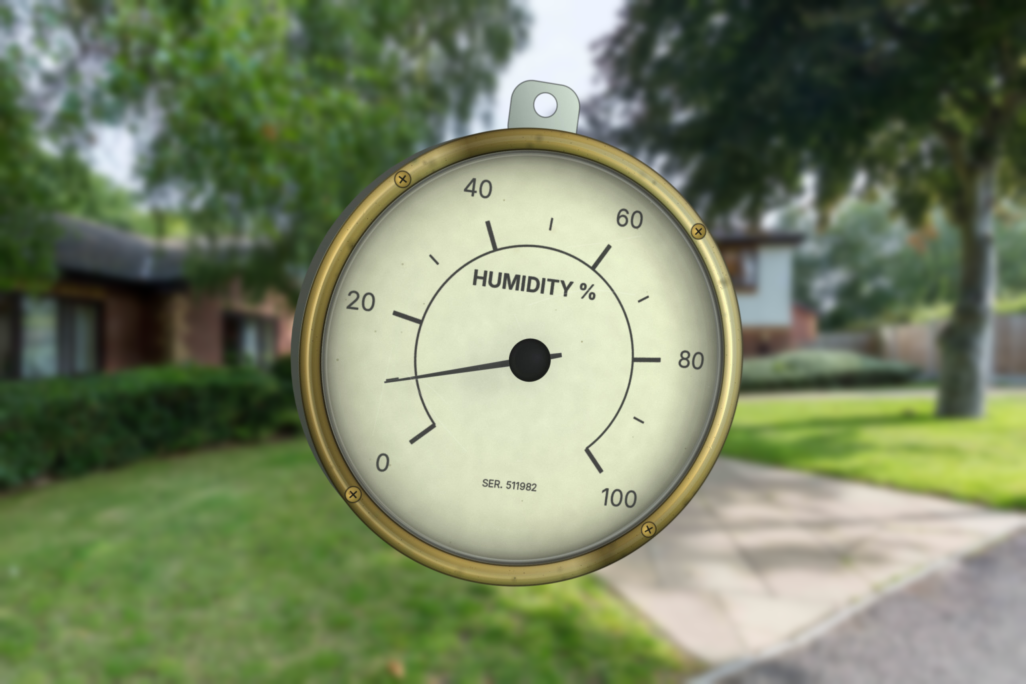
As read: 10 %
